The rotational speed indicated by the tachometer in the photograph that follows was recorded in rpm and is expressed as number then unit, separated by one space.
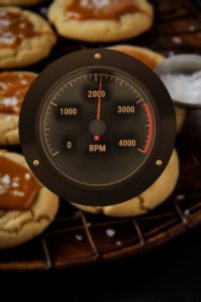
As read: 2100 rpm
